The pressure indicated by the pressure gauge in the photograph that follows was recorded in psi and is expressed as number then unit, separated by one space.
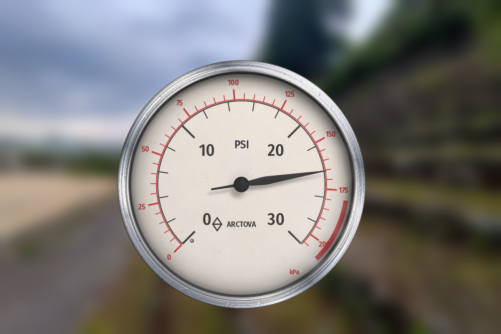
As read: 24 psi
